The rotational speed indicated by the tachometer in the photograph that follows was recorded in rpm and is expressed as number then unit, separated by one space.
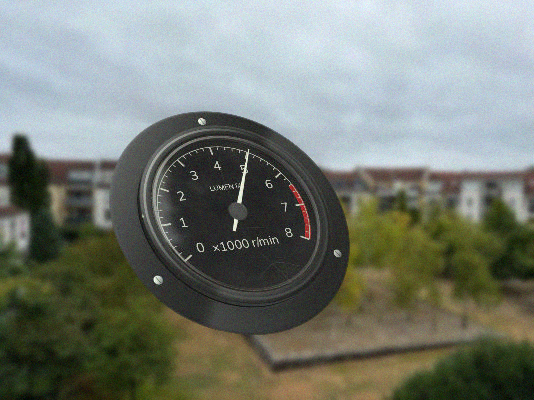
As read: 5000 rpm
